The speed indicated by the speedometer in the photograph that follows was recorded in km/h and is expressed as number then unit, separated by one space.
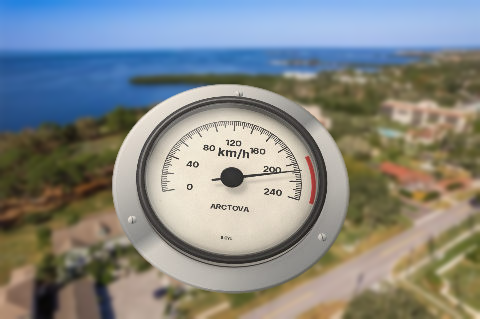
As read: 210 km/h
